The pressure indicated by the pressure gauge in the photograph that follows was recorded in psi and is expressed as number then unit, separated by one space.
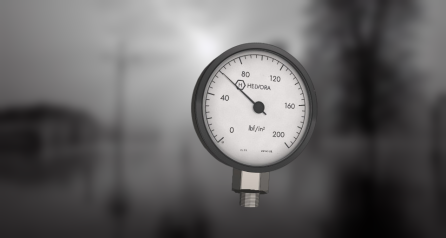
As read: 60 psi
